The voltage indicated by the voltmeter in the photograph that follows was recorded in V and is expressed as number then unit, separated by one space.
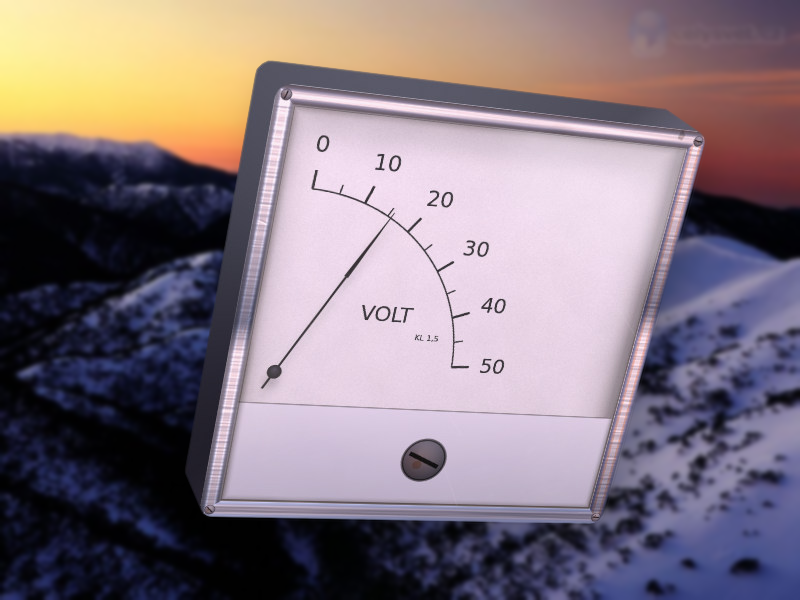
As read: 15 V
